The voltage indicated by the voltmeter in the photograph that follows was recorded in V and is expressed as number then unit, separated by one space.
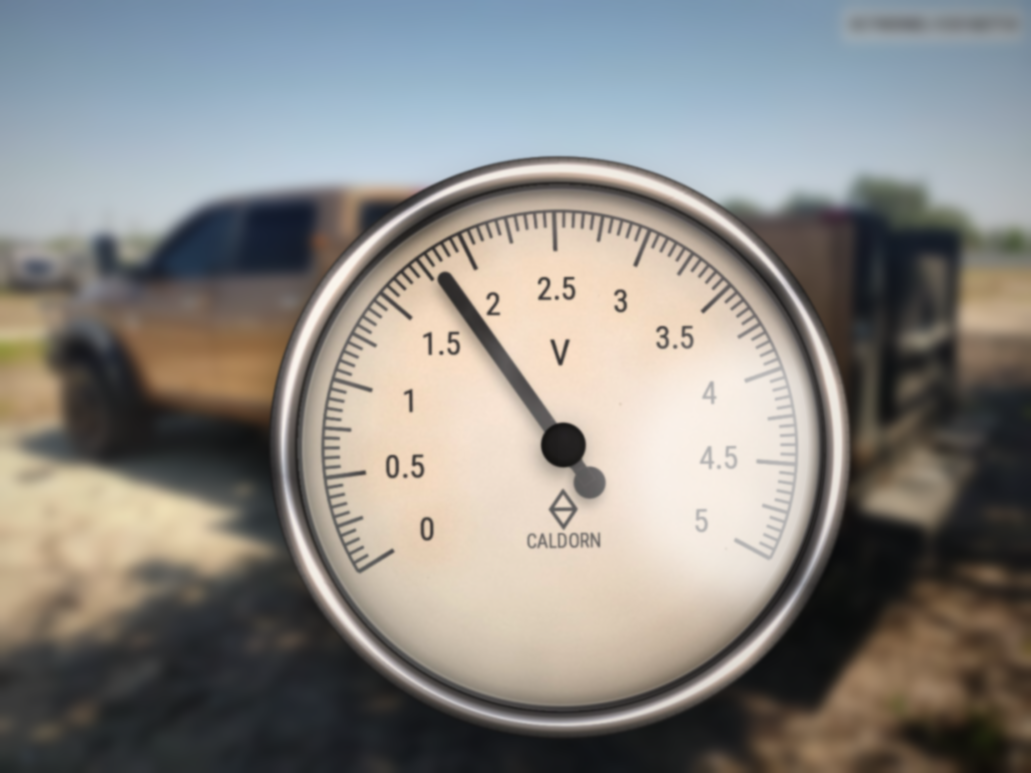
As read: 1.8 V
